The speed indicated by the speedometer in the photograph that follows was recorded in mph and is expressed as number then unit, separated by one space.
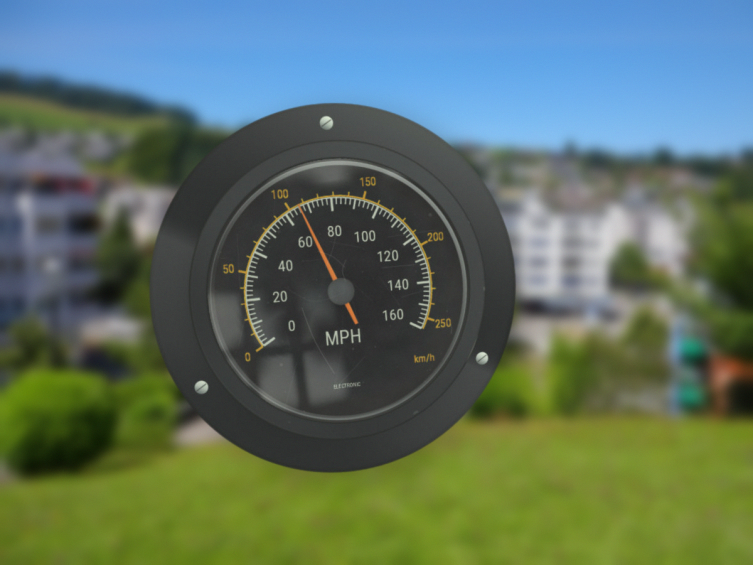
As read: 66 mph
